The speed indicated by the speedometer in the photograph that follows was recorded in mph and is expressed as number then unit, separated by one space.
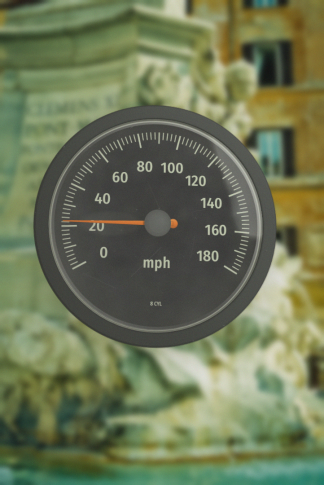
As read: 22 mph
